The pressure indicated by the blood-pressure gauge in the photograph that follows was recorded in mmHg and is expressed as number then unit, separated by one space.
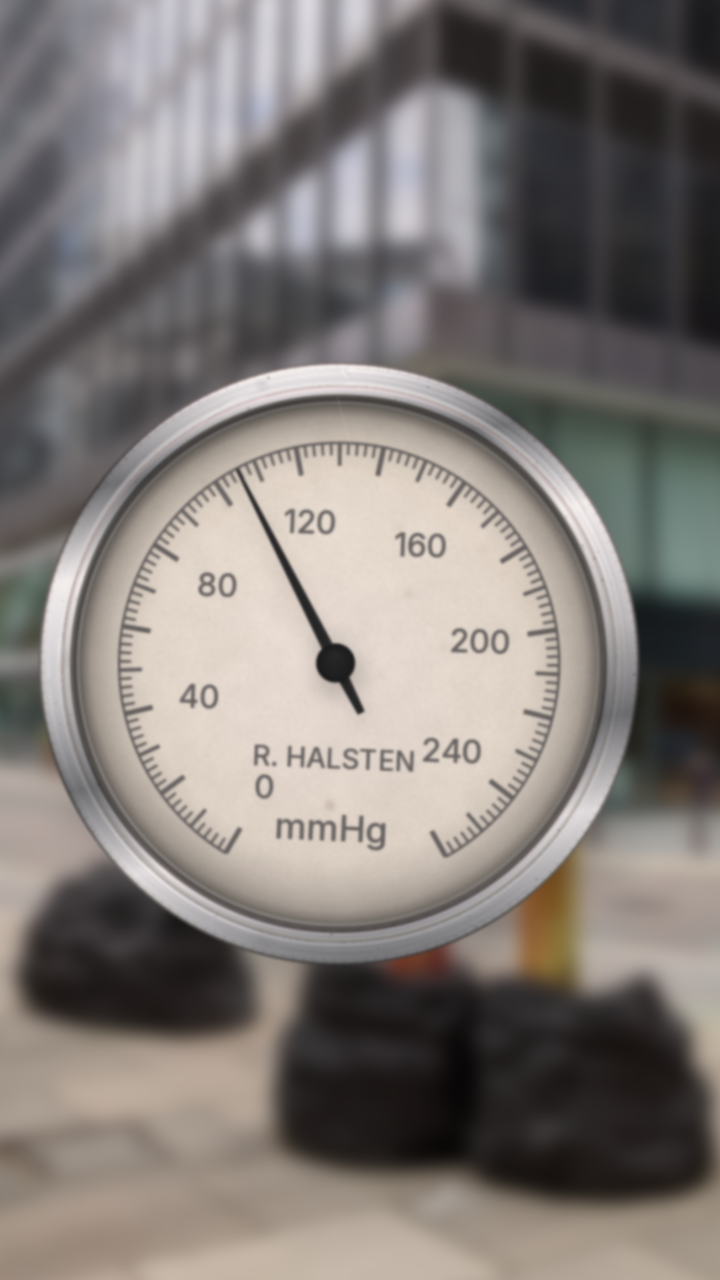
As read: 106 mmHg
